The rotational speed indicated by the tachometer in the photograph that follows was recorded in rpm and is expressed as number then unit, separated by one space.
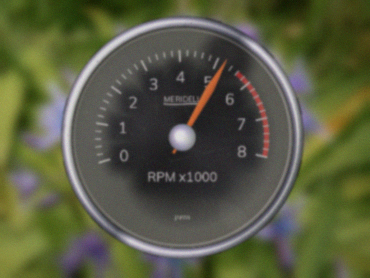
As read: 5200 rpm
